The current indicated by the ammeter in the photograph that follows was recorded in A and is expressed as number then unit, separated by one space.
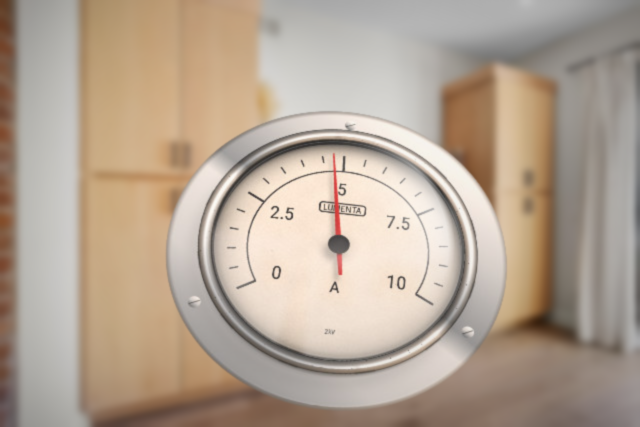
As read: 4.75 A
